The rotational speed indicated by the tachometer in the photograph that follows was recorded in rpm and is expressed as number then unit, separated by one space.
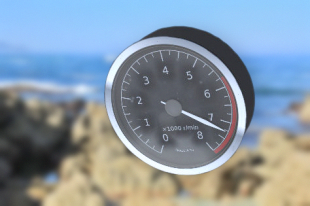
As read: 7250 rpm
